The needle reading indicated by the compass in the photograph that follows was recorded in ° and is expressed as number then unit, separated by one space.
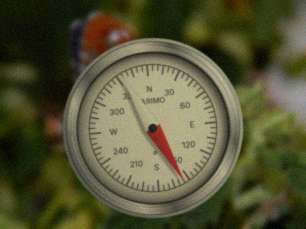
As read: 155 °
